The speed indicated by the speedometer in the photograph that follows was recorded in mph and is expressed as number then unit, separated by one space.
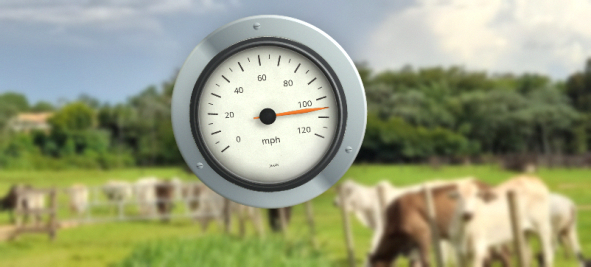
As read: 105 mph
